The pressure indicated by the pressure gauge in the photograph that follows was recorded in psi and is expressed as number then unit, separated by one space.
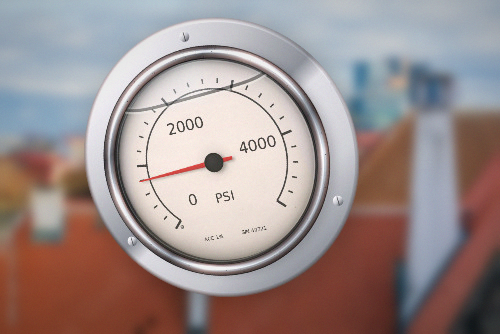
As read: 800 psi
